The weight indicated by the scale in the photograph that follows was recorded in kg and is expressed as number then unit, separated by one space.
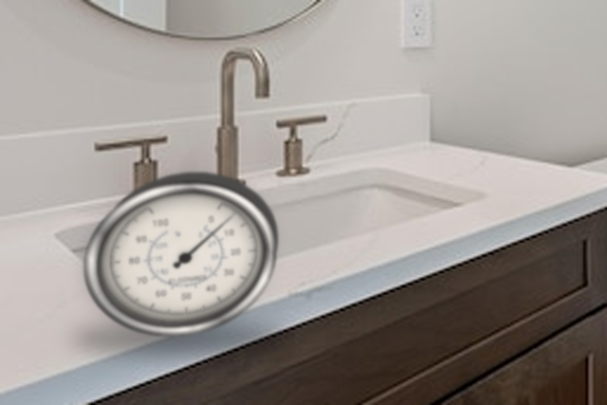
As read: 5 kg
